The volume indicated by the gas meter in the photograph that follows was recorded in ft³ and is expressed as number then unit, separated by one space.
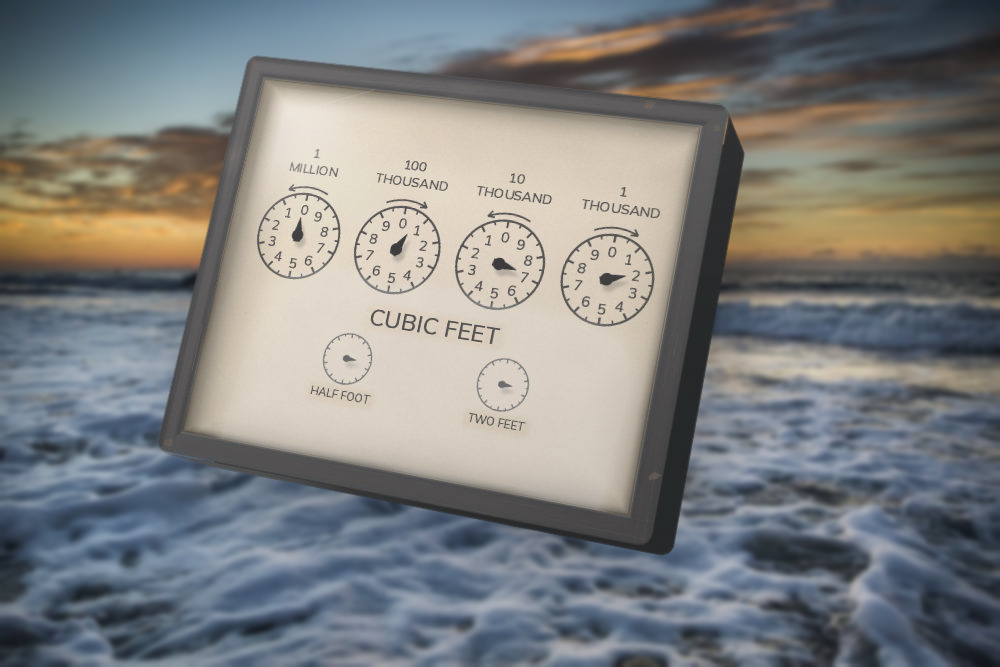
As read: 7200 ft³
